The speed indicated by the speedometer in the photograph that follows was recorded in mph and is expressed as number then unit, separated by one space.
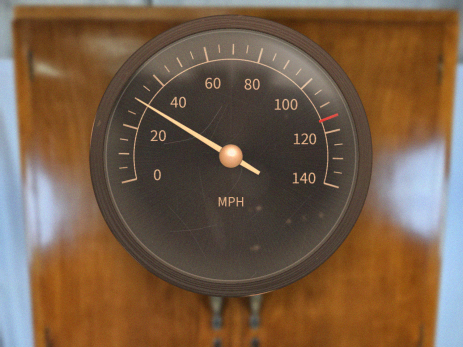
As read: 30 mph
